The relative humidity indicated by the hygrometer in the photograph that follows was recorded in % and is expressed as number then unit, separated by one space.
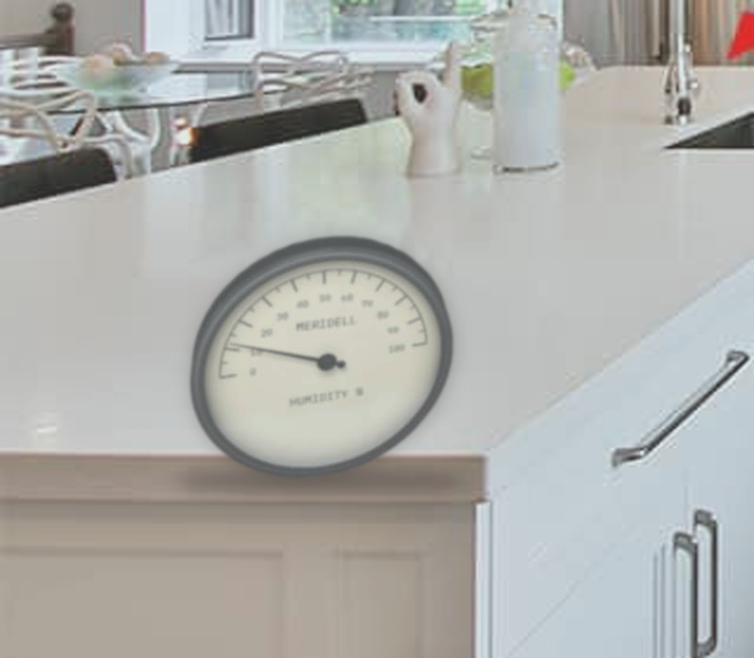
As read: 12.5 %
